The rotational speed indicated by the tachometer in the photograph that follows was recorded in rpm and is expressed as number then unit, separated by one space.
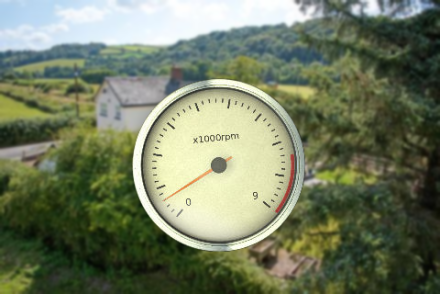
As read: 600 rpm
